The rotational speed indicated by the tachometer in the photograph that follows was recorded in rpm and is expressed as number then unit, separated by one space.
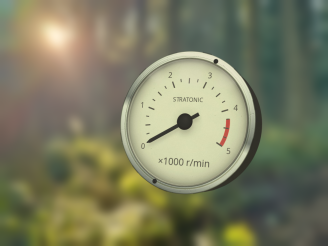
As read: 0 rpm
